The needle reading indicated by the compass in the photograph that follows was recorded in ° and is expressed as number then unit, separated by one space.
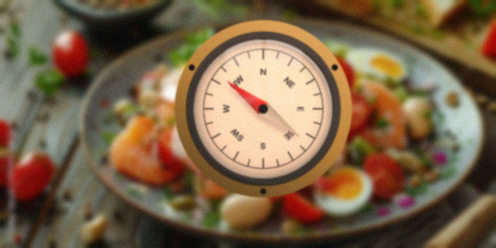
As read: 307.5 °
